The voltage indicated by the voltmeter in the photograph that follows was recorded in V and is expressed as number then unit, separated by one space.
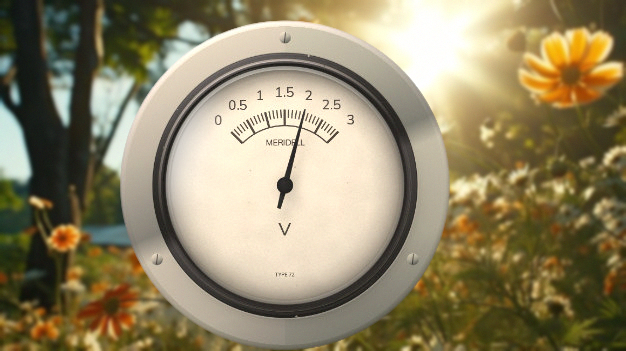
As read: 2 V
